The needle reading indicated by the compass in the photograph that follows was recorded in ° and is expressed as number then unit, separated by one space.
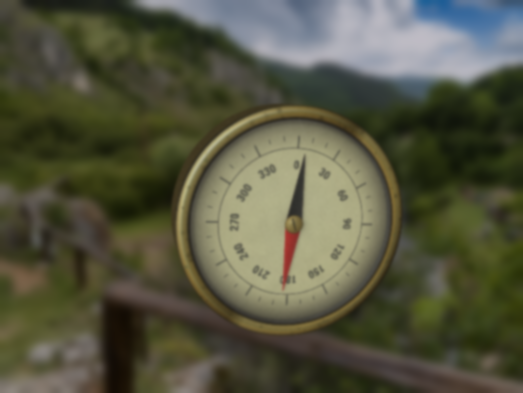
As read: 185 °
